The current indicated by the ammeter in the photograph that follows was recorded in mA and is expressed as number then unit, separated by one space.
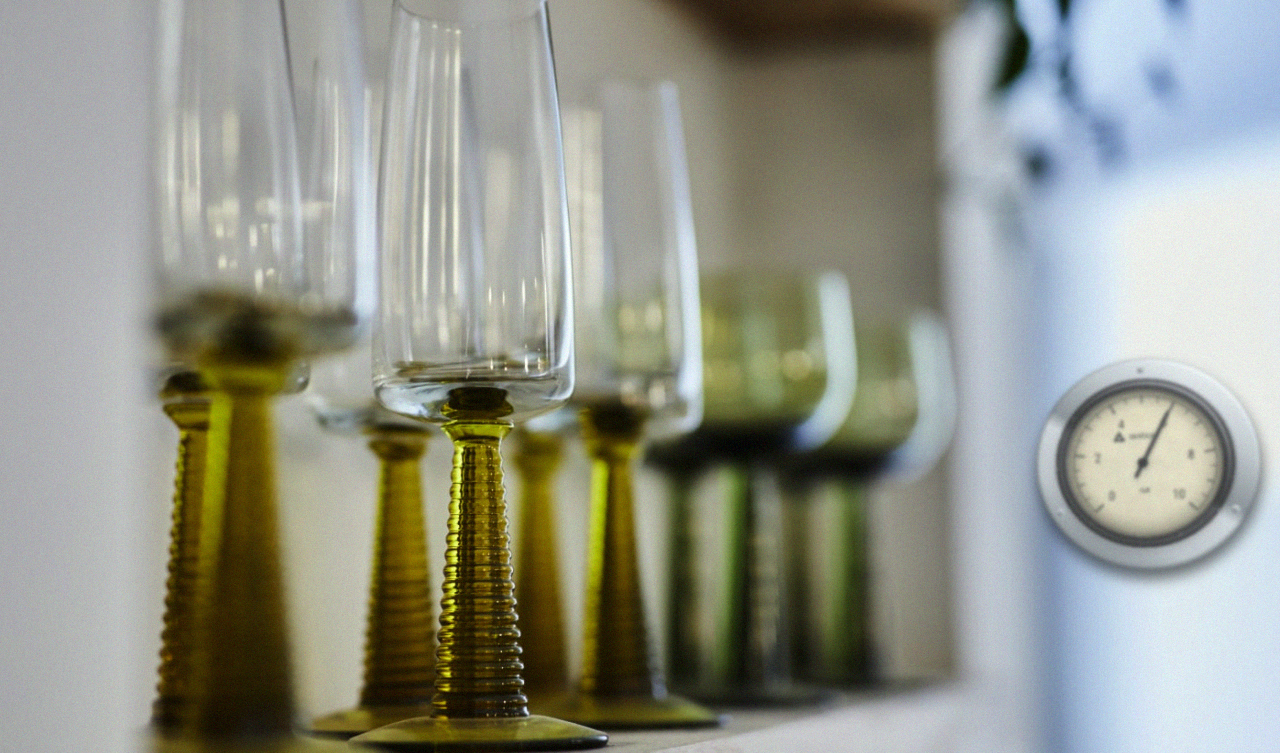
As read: 6 mA
